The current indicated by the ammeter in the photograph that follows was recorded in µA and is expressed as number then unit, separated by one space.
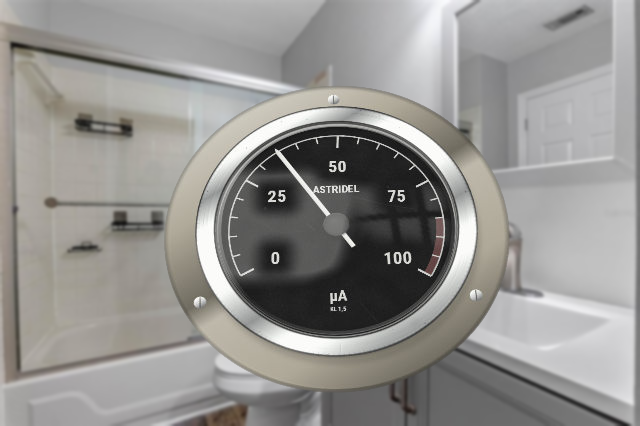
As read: 35 µA
